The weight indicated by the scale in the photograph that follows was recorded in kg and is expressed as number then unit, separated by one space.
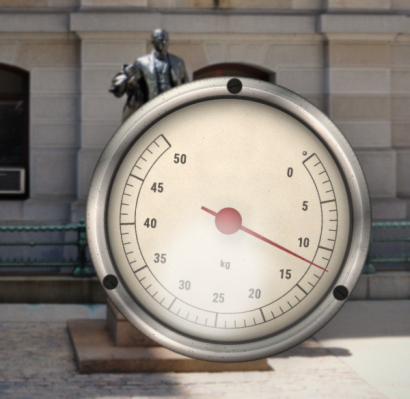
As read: 12 kg
